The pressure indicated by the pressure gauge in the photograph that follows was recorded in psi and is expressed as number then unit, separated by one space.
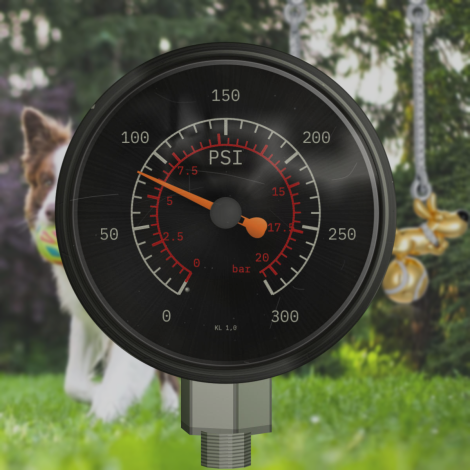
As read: 85 psi
